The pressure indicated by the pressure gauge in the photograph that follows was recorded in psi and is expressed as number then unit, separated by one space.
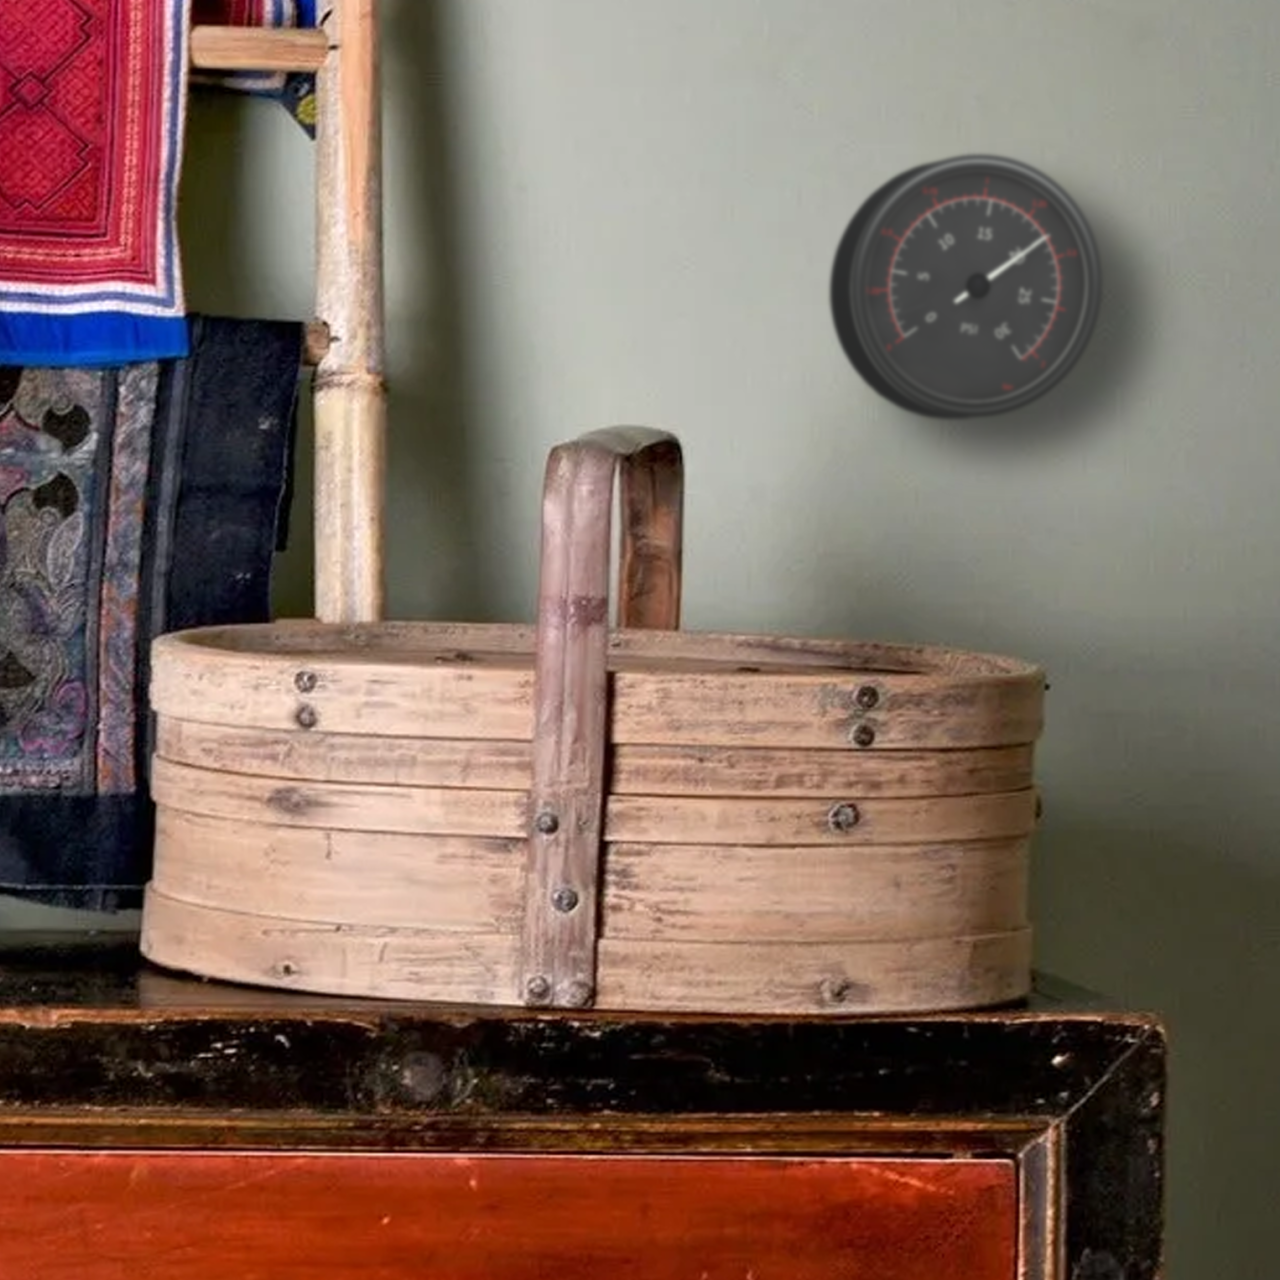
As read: 20 psi
